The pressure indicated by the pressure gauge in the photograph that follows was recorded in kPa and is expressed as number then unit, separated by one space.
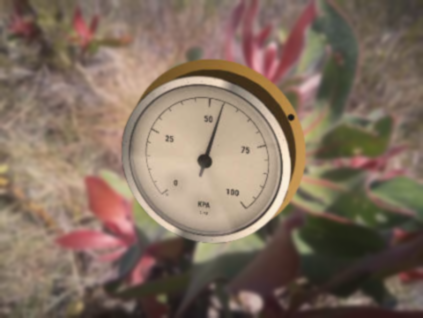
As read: 55 kPa
